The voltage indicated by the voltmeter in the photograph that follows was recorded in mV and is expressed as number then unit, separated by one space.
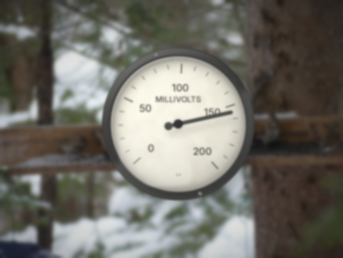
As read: 155 mV
